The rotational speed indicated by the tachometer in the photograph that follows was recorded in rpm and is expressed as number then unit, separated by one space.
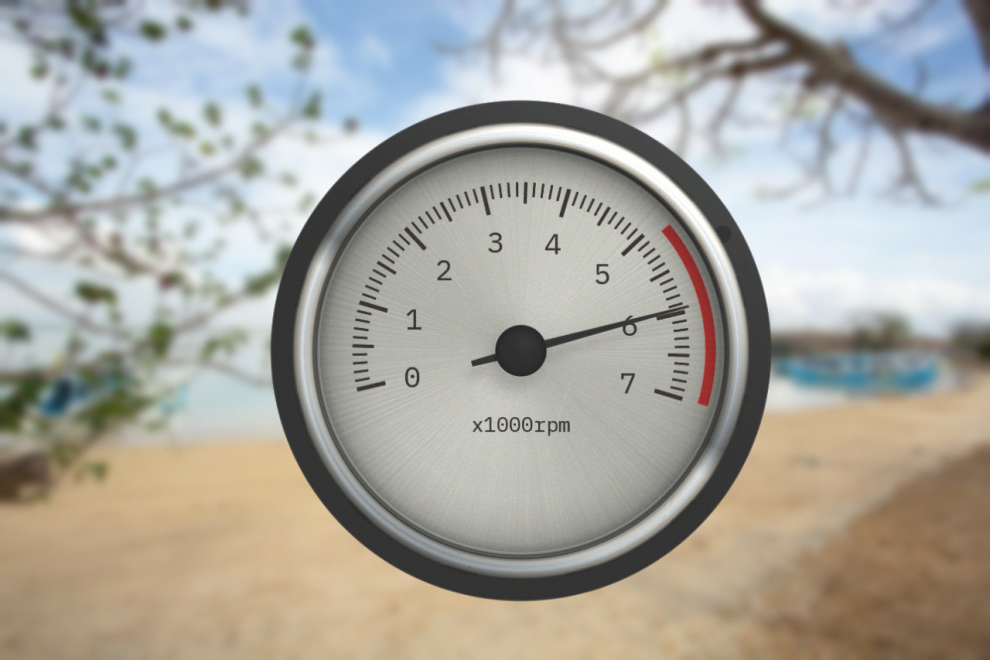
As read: 5950 rpm
